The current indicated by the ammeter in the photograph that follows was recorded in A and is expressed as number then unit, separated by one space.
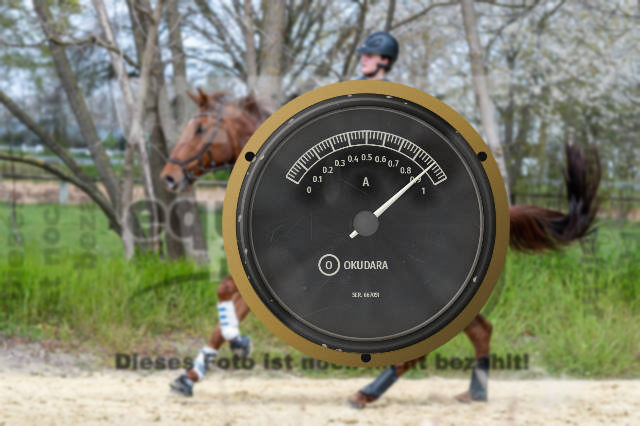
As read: 0.9 A
